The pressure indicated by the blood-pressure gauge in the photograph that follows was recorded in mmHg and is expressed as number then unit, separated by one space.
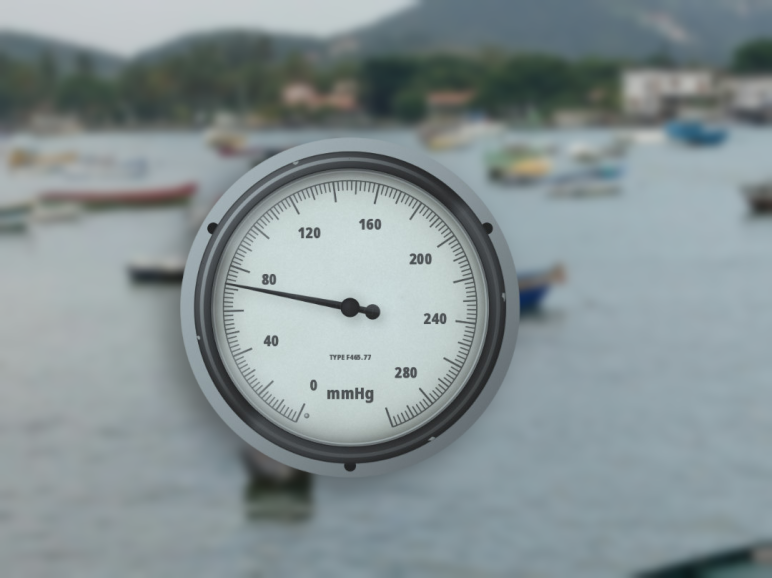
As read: 72 mmHg
